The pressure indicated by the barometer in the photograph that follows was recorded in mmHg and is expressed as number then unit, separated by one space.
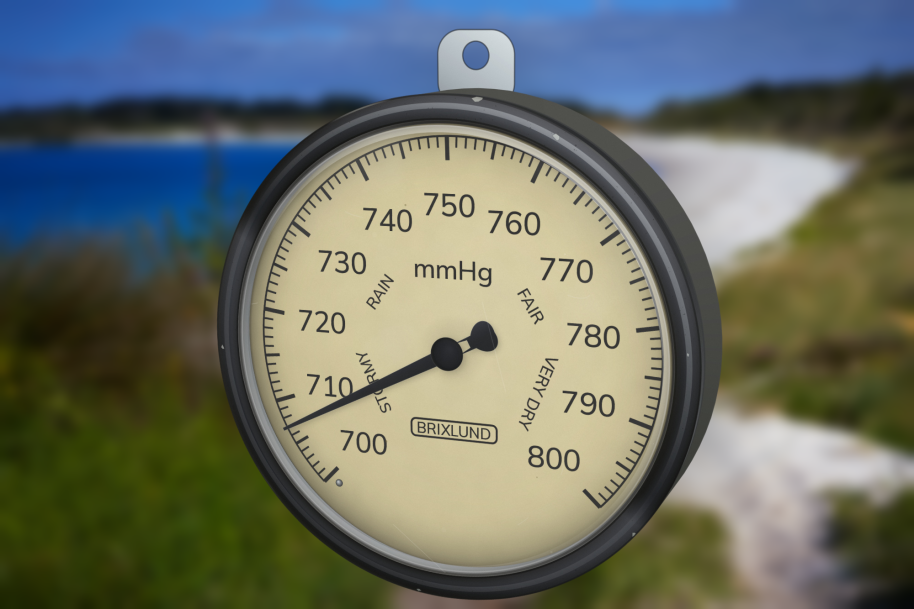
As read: 707 mmHg
